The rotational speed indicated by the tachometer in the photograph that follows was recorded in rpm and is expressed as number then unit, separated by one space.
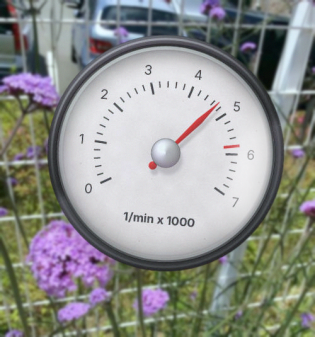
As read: 4700 rpm
